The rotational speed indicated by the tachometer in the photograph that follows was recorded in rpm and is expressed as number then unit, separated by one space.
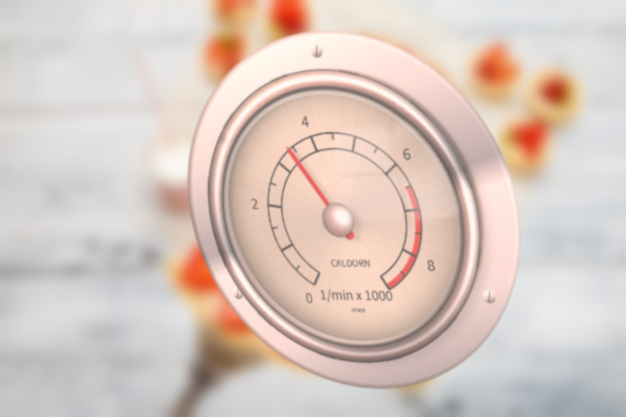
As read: 3500 rpm
